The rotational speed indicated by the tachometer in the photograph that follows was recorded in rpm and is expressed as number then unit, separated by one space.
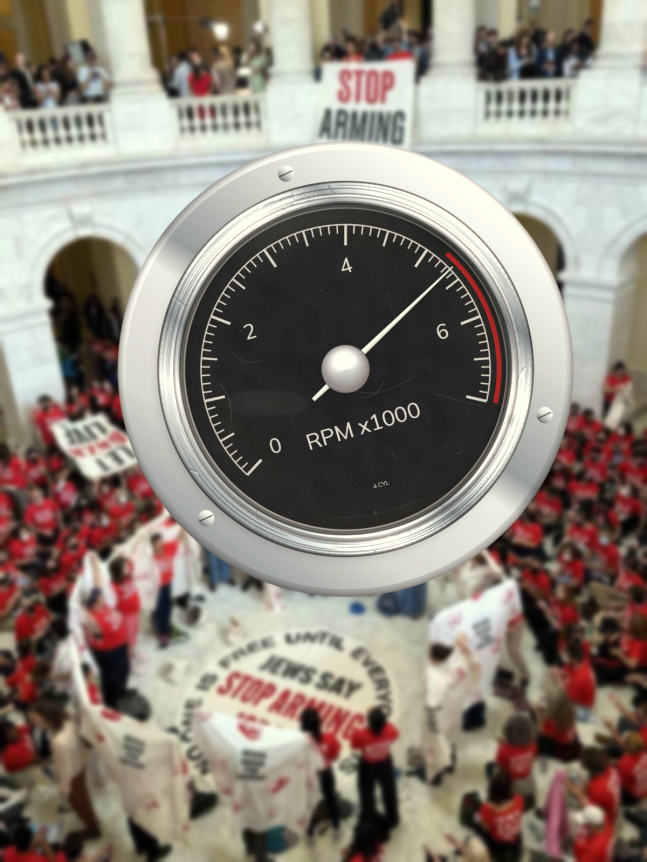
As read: 5350 rpm
